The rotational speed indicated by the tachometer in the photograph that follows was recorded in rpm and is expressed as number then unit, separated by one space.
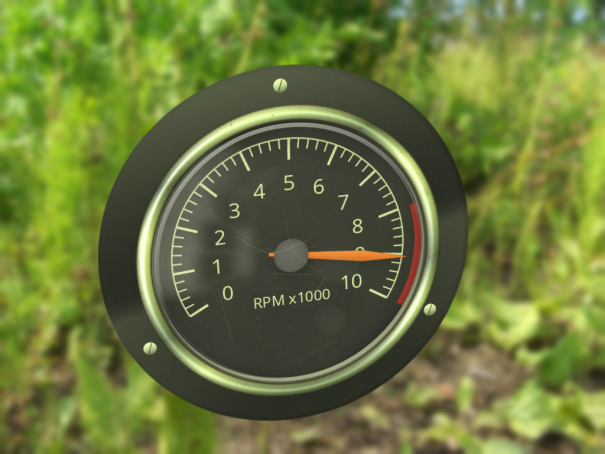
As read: 9000 rpm
